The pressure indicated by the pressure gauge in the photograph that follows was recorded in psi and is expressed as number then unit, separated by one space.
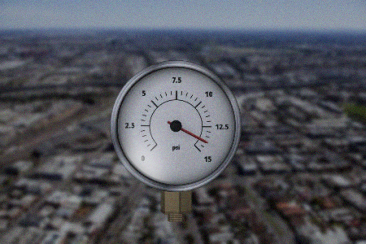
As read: 14 psi
